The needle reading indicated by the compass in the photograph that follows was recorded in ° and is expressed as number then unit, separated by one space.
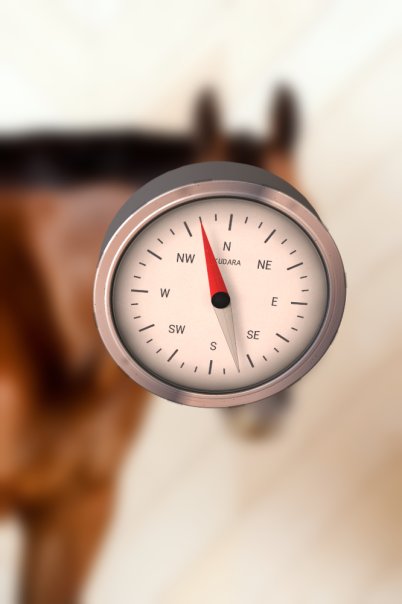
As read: 340 °
